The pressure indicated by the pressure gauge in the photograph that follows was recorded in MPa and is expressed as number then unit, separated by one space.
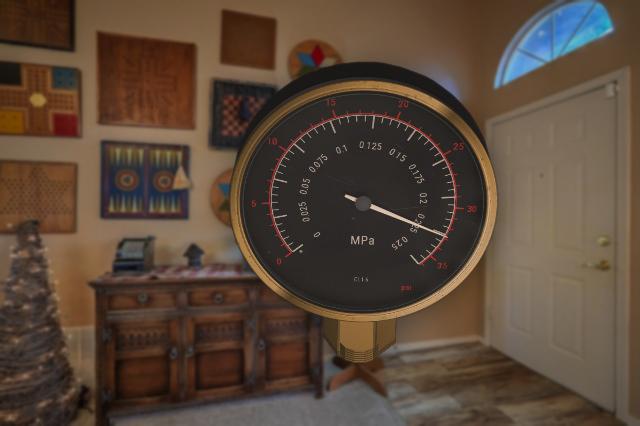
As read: 0.225 MPa
